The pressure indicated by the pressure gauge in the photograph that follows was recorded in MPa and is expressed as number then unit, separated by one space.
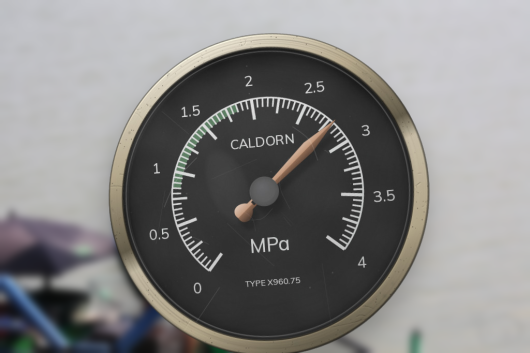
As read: 2.8 MPa
